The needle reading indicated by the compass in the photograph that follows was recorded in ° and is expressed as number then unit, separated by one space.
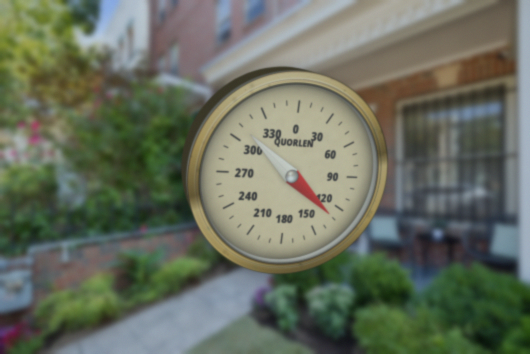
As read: 130 °
